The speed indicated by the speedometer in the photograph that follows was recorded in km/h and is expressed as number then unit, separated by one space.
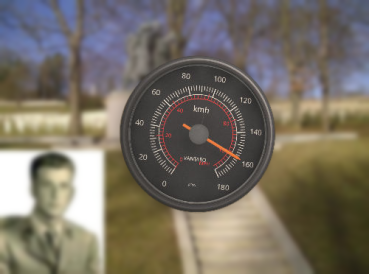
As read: 160 km/h
